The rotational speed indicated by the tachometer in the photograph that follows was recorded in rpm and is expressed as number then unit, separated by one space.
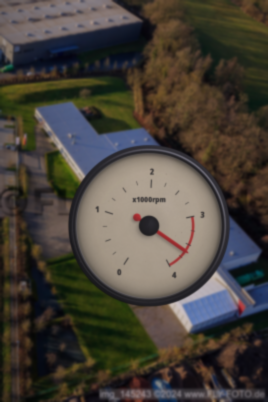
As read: 3625 rpm
